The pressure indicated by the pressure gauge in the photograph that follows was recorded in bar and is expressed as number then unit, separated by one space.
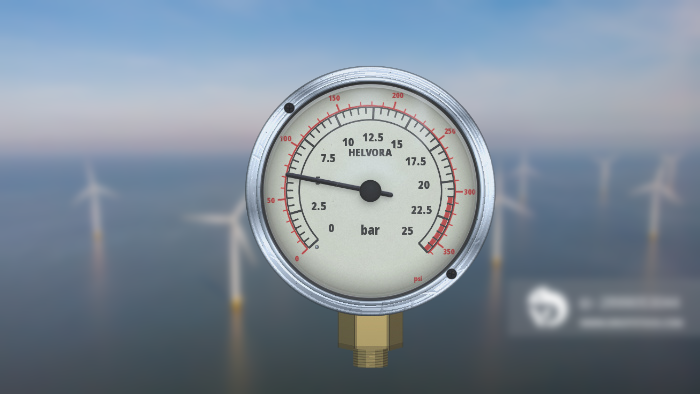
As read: 5 bar
